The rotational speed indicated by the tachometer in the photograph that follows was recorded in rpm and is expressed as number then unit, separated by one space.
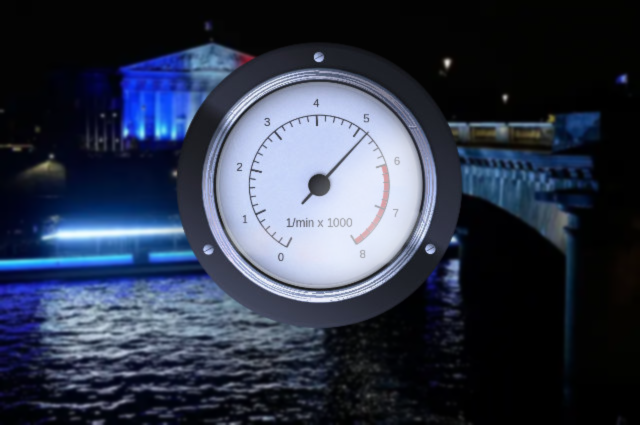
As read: 5200 rpm
